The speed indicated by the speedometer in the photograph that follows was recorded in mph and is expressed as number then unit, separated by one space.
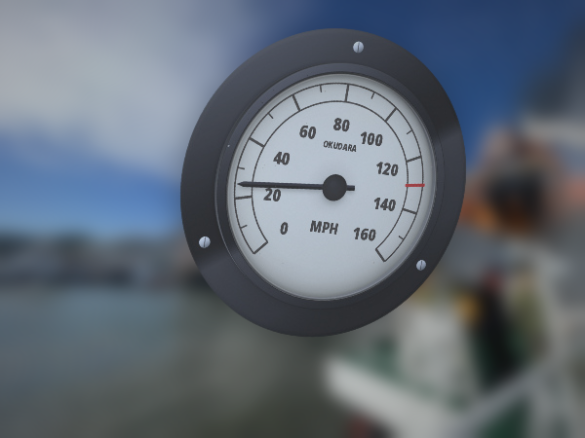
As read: 25 mph
